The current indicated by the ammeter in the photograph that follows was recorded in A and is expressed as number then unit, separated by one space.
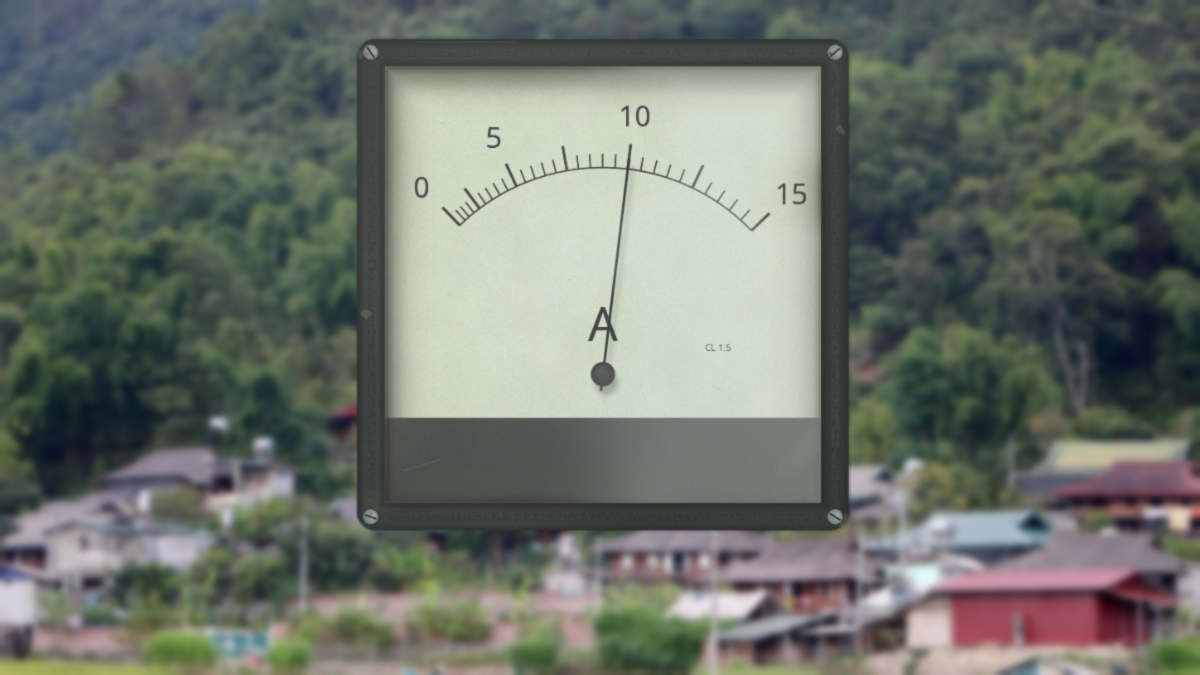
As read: 10 A
